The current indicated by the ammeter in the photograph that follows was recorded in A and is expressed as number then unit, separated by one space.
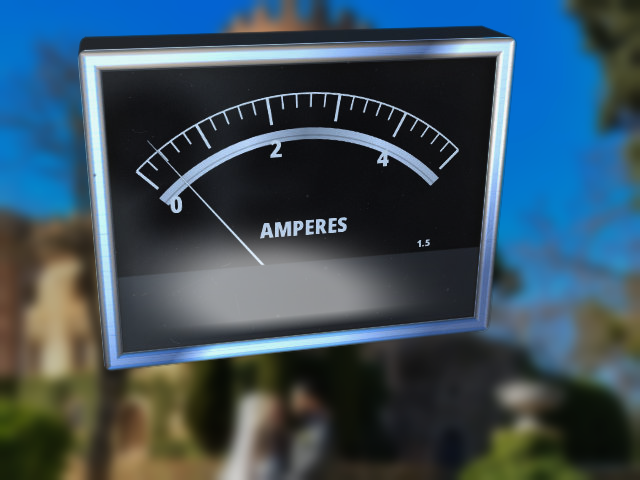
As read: 0.4 A
